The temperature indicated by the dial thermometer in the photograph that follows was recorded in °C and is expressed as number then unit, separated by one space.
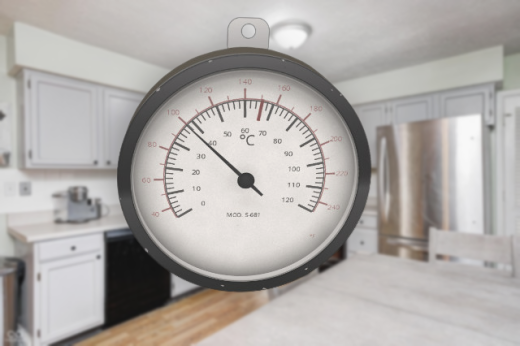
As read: 38 °C
